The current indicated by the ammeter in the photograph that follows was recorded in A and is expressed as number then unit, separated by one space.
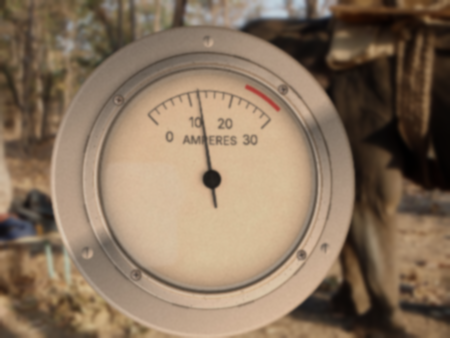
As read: 12 A
